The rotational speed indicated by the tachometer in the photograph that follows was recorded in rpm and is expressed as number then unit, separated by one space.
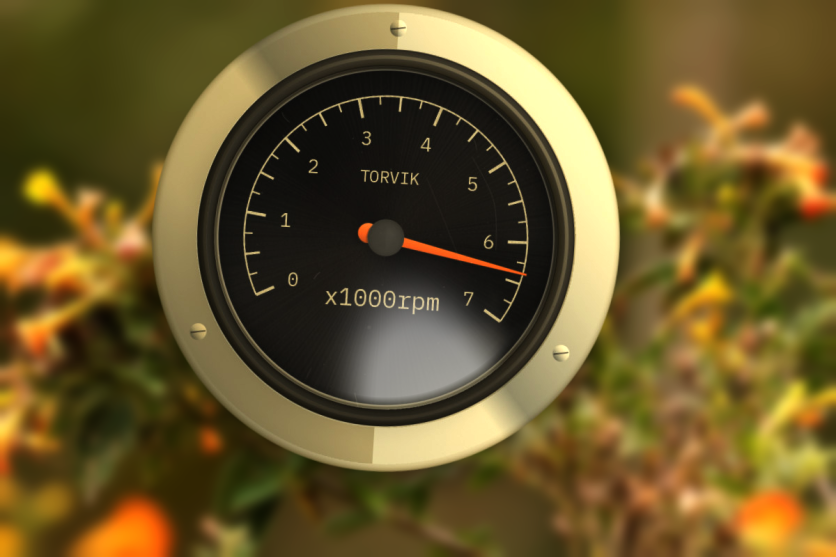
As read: 6375 rpm
